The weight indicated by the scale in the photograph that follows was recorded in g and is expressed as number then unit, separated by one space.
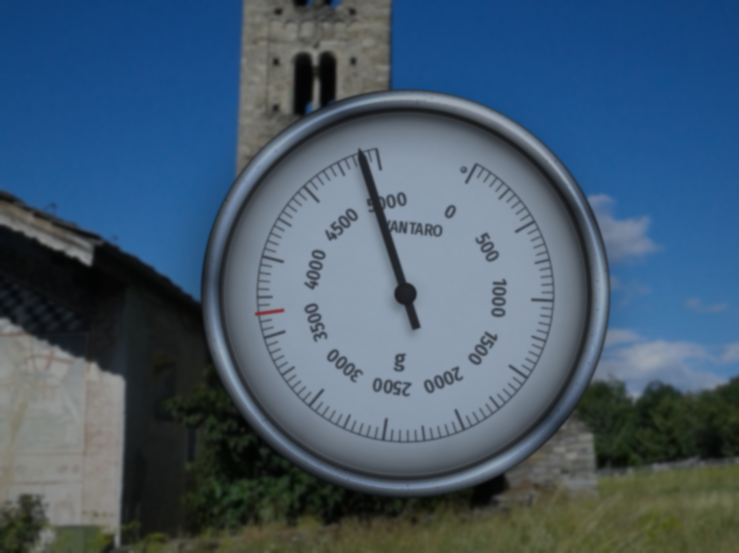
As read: 4900 g
